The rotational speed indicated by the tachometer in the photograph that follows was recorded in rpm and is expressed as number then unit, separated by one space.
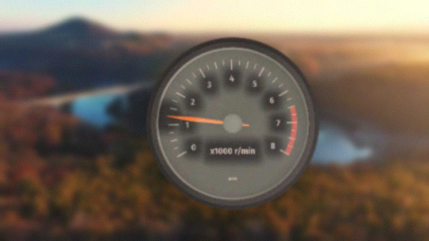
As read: 1250 rpm
